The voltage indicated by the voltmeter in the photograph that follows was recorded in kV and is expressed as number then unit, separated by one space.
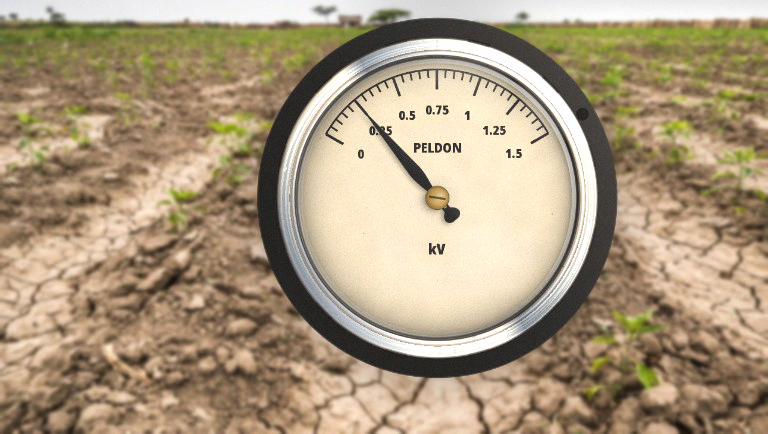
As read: 0.25 kV
